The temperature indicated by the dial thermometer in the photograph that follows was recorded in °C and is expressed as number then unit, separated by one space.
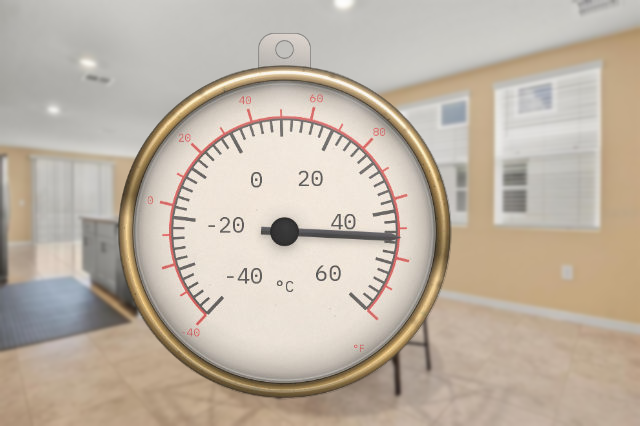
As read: 45 °C
